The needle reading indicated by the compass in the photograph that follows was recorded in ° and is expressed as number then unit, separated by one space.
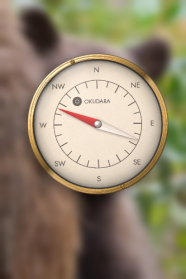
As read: 292.5 °
